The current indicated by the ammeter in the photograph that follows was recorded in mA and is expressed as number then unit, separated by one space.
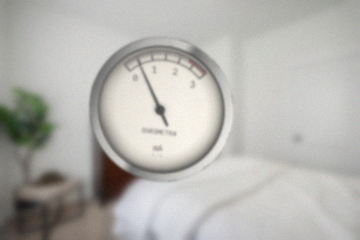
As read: 0.5 mA
